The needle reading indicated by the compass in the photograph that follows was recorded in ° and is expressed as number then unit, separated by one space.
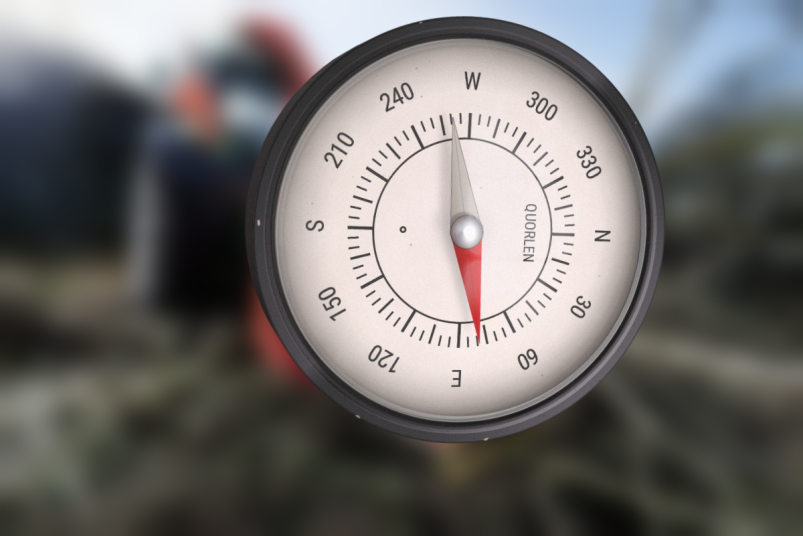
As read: 80 °
